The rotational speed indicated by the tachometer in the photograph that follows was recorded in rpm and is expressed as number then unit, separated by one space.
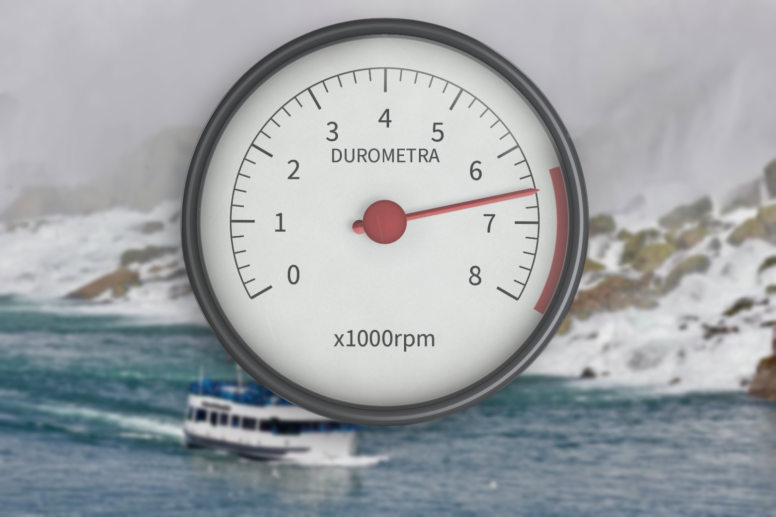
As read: 6600 rpm
